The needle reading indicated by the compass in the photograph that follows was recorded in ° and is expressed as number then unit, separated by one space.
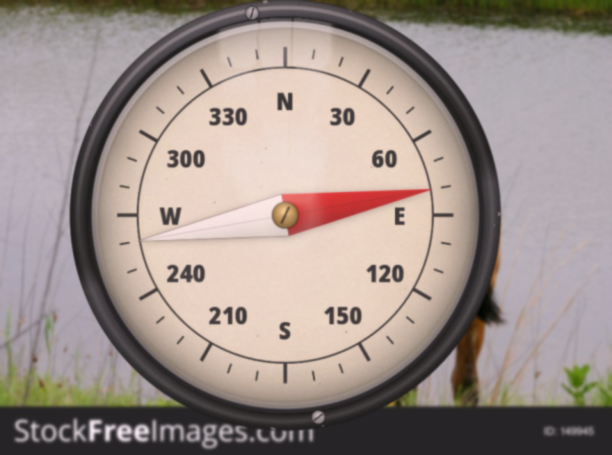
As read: 80 °
